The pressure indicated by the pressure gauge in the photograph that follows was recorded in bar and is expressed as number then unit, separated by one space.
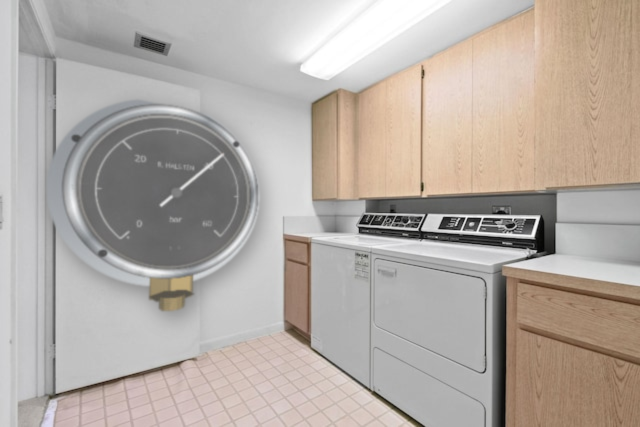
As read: 40 bar
